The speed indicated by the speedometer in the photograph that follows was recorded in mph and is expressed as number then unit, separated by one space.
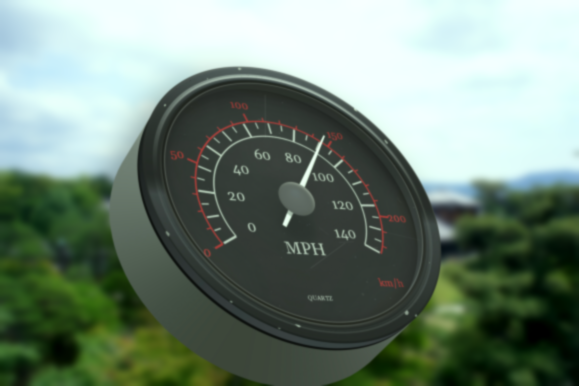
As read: 90 mph
